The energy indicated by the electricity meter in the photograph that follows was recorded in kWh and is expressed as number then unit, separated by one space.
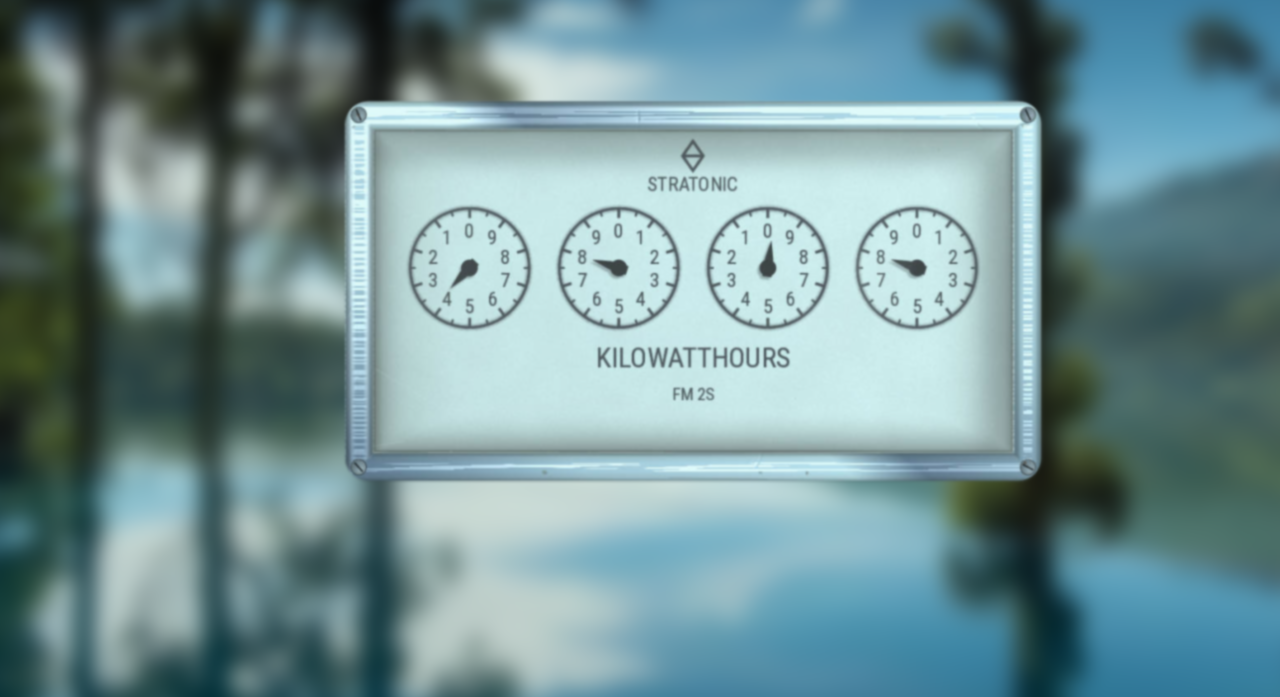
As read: 3798 kWh
